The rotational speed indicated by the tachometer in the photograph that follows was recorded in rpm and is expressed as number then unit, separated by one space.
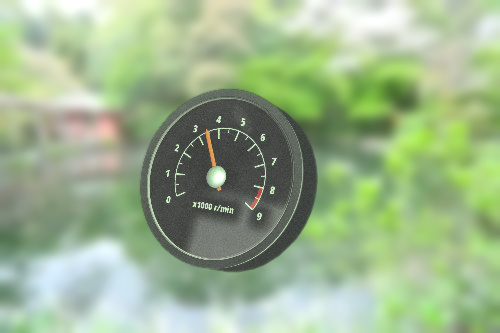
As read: 3500 rpm
